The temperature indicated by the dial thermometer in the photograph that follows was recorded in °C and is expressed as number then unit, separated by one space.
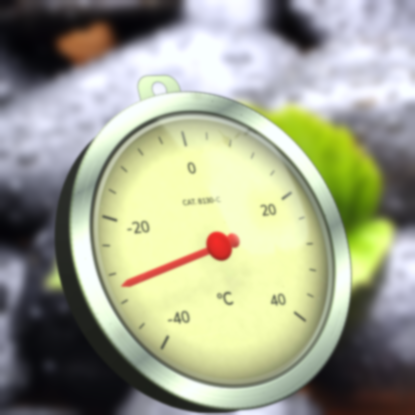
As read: -30 °C
